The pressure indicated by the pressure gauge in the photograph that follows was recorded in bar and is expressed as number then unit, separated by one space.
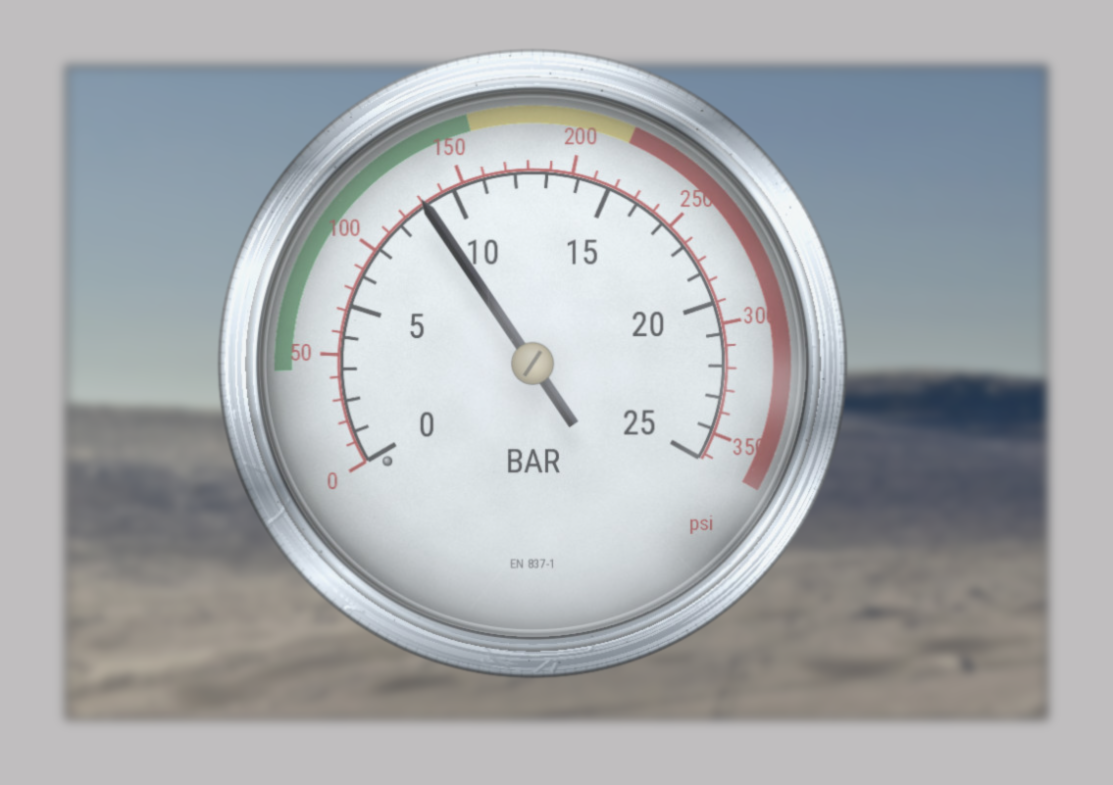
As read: 9 bar
